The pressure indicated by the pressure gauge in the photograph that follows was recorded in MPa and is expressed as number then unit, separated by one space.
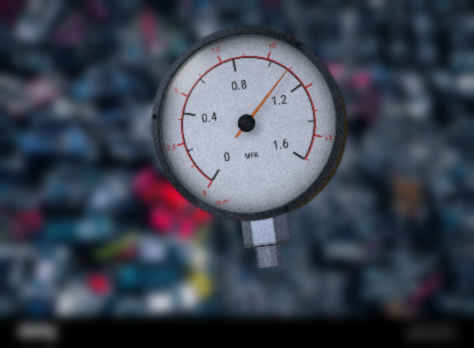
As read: 1.1 MPa
